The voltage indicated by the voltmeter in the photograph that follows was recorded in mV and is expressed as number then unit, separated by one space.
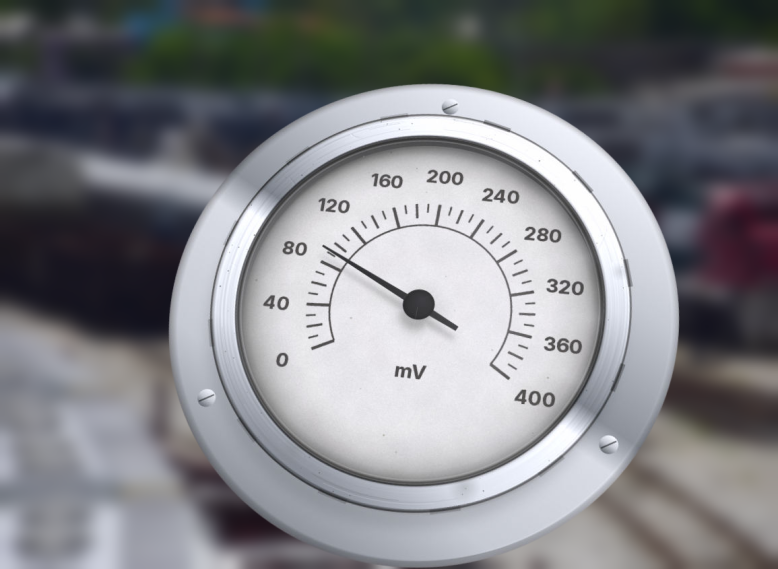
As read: 90 mV
